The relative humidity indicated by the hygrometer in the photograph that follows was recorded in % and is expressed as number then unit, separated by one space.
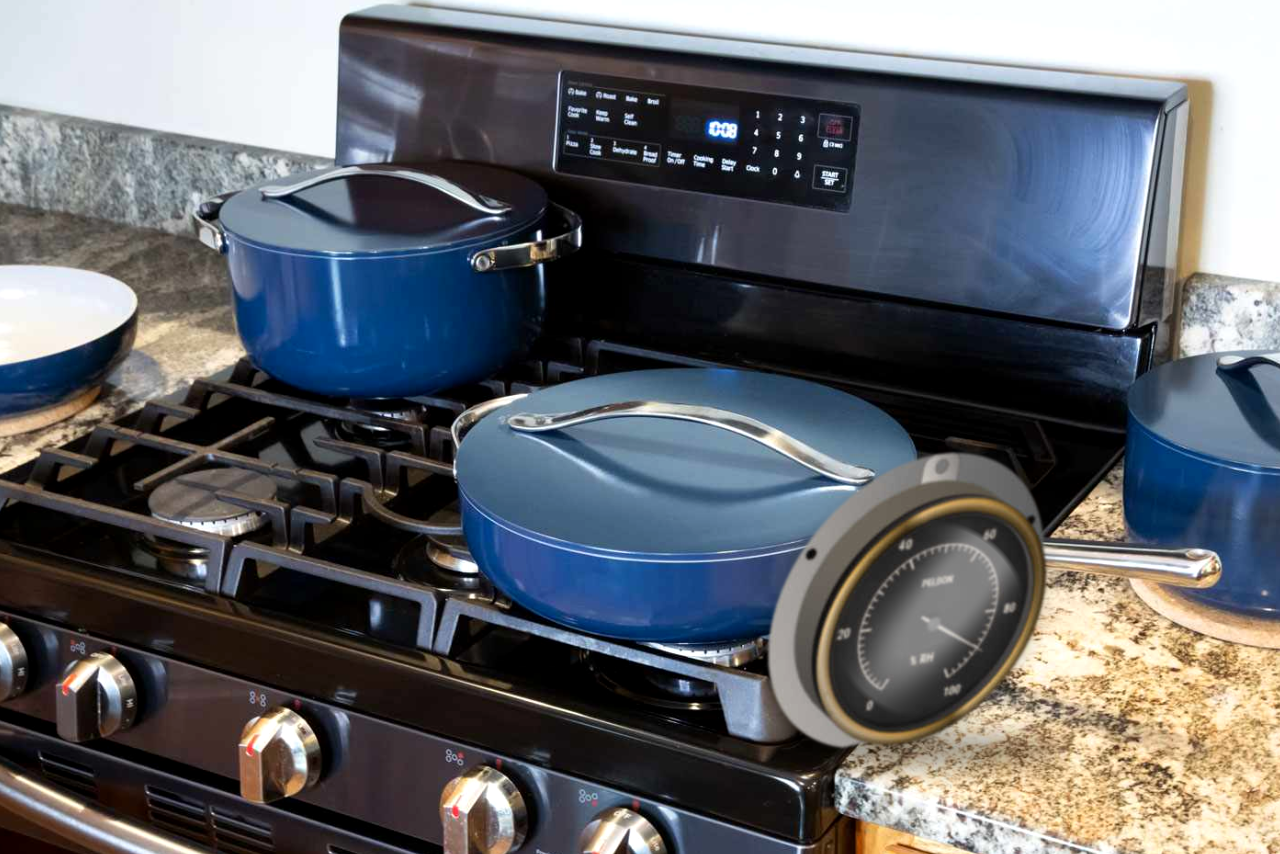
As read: 90 %
